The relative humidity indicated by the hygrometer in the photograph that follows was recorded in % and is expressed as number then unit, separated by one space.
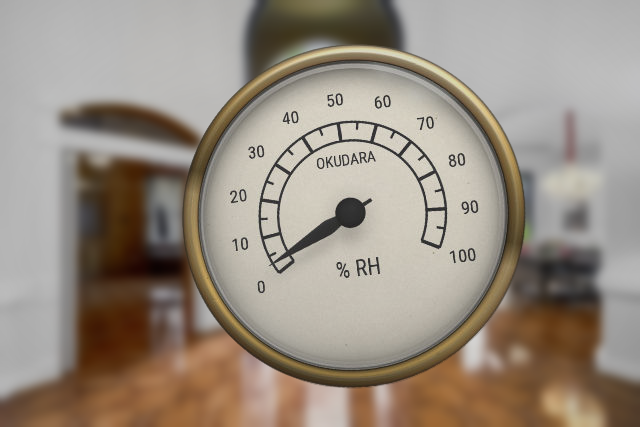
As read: 2.5 %
